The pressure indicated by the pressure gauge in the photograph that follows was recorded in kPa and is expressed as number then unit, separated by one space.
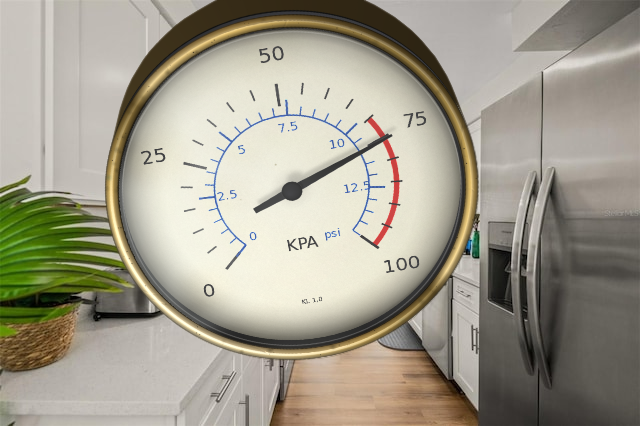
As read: 75 kPa
